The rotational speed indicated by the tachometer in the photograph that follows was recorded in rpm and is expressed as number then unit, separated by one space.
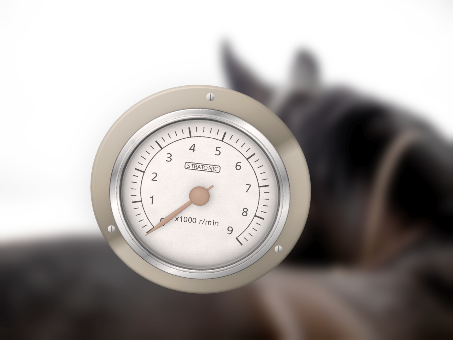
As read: 0 rpm
